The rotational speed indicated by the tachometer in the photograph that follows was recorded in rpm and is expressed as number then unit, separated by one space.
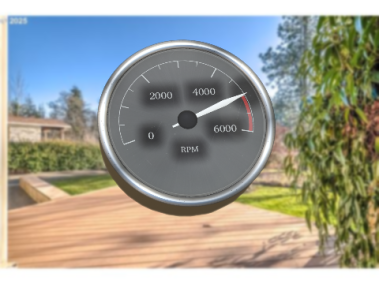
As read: 5000 rpm
